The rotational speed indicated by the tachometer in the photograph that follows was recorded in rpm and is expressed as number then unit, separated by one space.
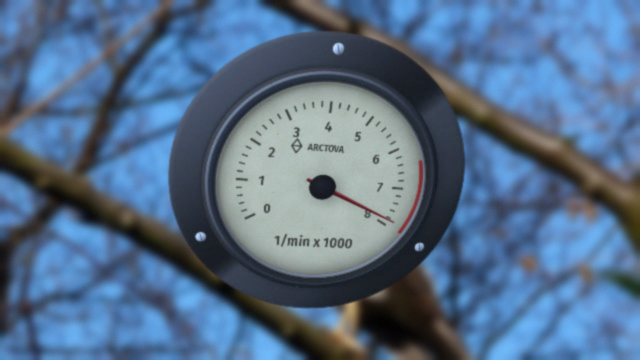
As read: 7800 rpm
